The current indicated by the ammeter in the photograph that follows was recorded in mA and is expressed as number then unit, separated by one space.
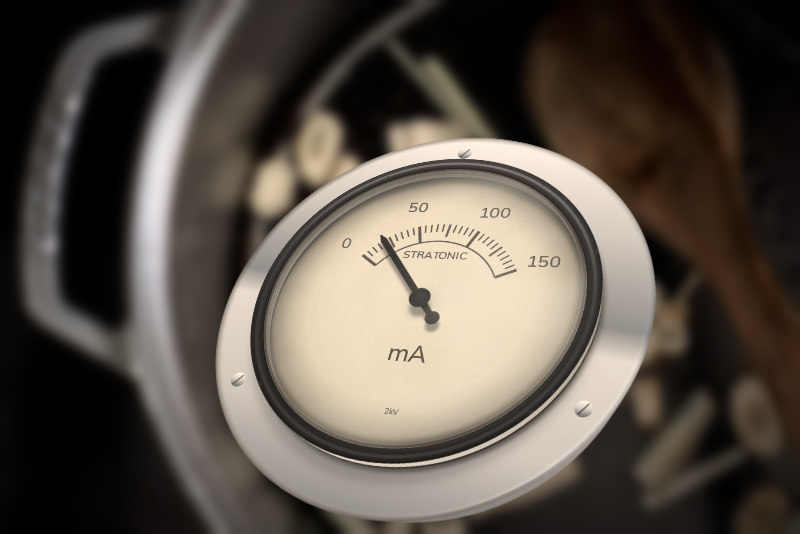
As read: 20 mA
